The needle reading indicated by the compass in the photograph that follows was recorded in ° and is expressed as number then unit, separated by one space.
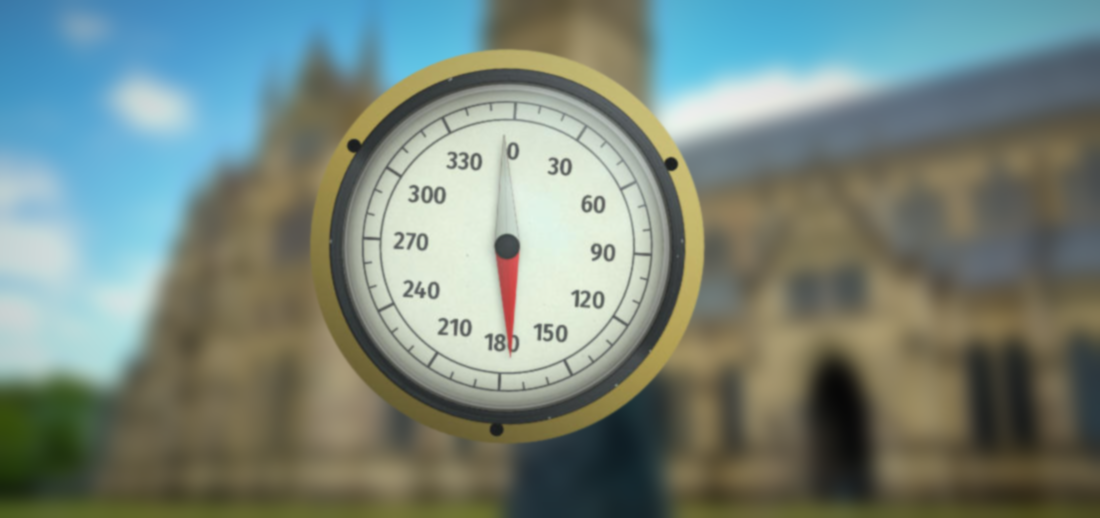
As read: 175 °
